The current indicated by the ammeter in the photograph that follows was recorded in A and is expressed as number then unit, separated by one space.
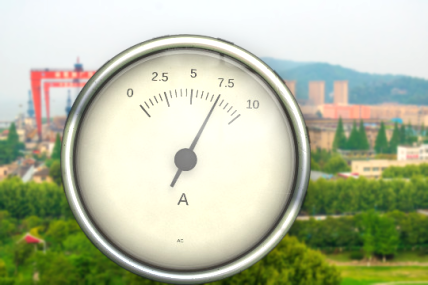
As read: 7.5 A
